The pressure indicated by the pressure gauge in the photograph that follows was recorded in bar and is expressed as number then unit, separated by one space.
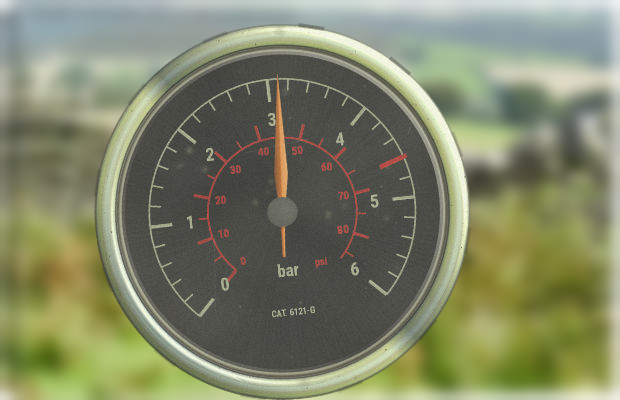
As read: 3.1 bar
